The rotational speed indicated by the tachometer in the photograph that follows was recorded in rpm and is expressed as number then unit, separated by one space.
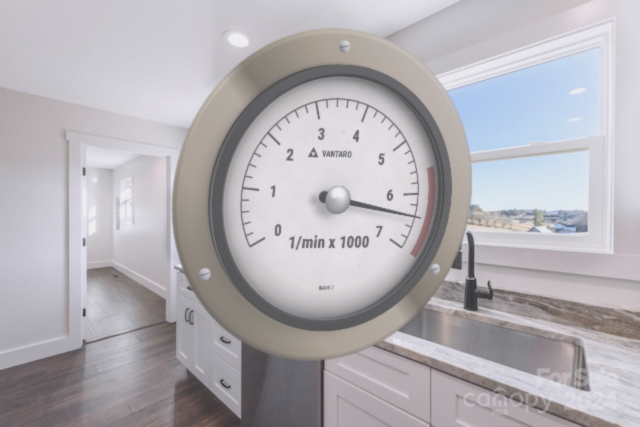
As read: 6400 rpm
